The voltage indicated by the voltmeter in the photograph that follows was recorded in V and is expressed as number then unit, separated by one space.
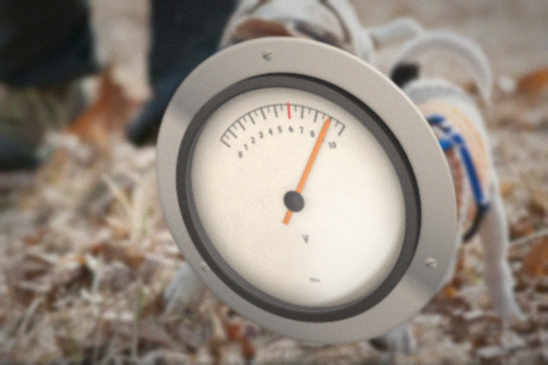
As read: 9 V
